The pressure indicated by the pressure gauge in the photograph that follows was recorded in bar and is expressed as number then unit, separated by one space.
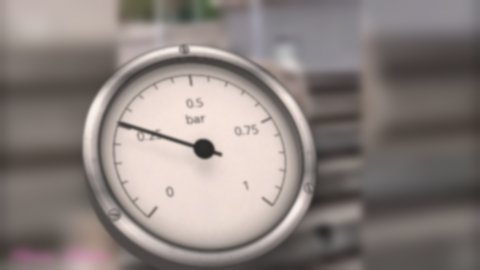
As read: 0.25 bar
